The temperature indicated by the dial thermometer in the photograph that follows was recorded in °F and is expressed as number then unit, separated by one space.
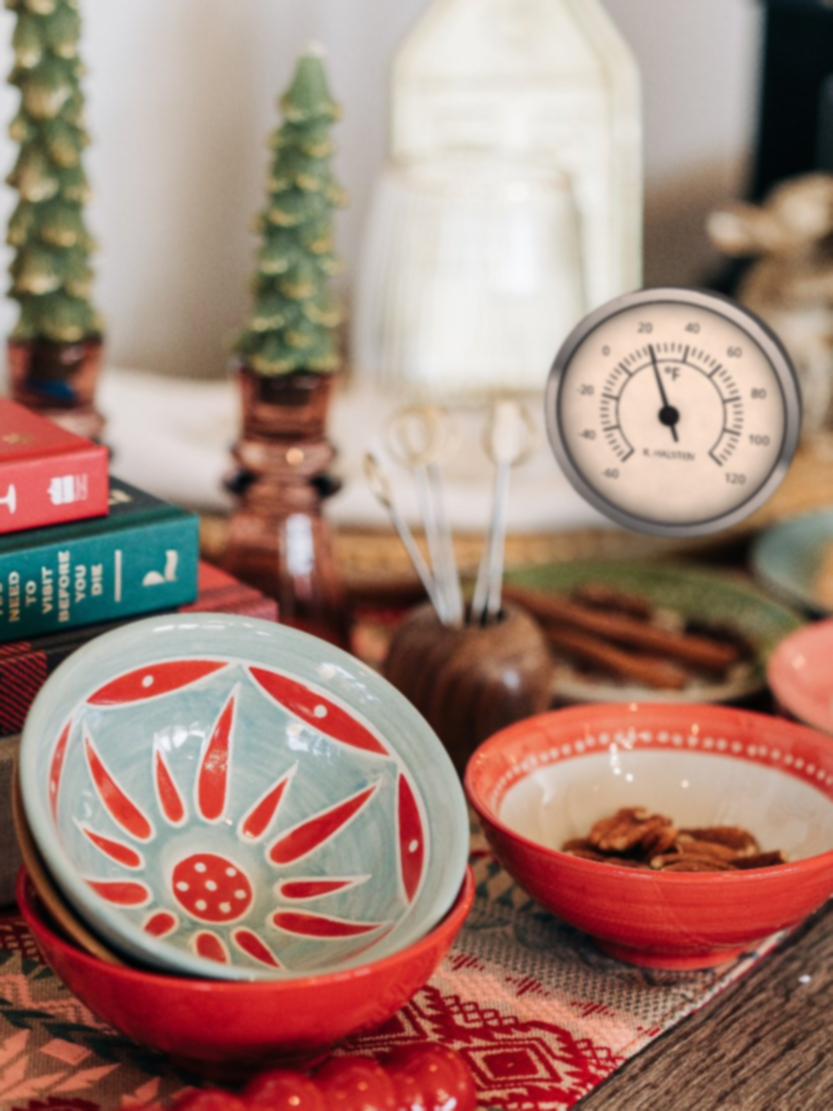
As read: 20 °F
